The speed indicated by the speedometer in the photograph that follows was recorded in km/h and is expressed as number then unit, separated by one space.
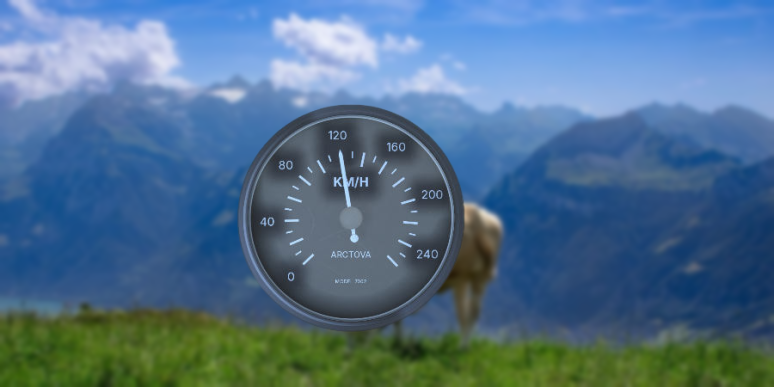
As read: 120 km/h
